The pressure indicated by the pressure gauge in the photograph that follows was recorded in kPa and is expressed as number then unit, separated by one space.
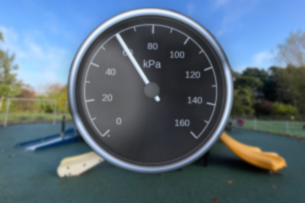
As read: 60 kPa
